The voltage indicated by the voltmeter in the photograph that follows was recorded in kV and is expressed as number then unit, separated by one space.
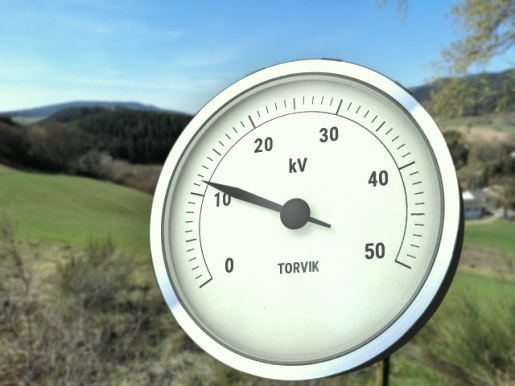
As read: 11.5 kV
